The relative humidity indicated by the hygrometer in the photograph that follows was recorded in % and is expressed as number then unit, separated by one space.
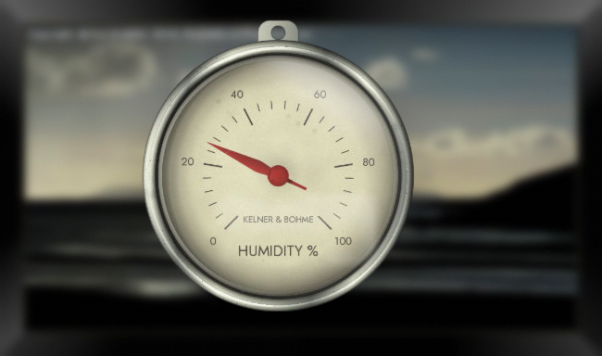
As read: 26 %
